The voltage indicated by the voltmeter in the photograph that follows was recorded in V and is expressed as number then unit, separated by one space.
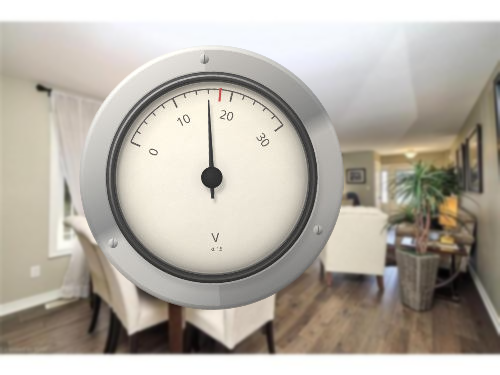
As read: 16 V
